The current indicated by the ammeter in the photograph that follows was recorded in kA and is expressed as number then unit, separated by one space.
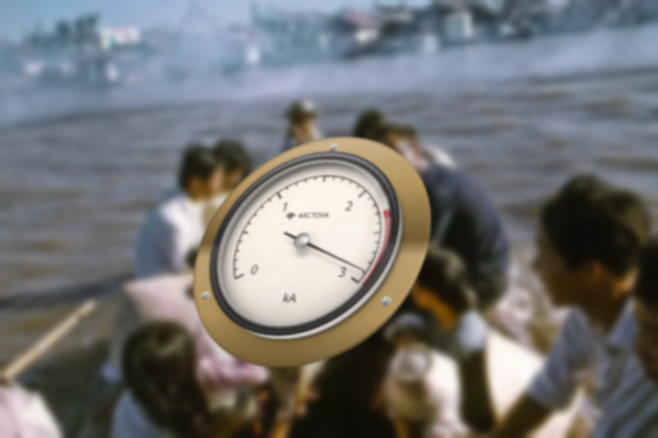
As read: 2.9 kA
